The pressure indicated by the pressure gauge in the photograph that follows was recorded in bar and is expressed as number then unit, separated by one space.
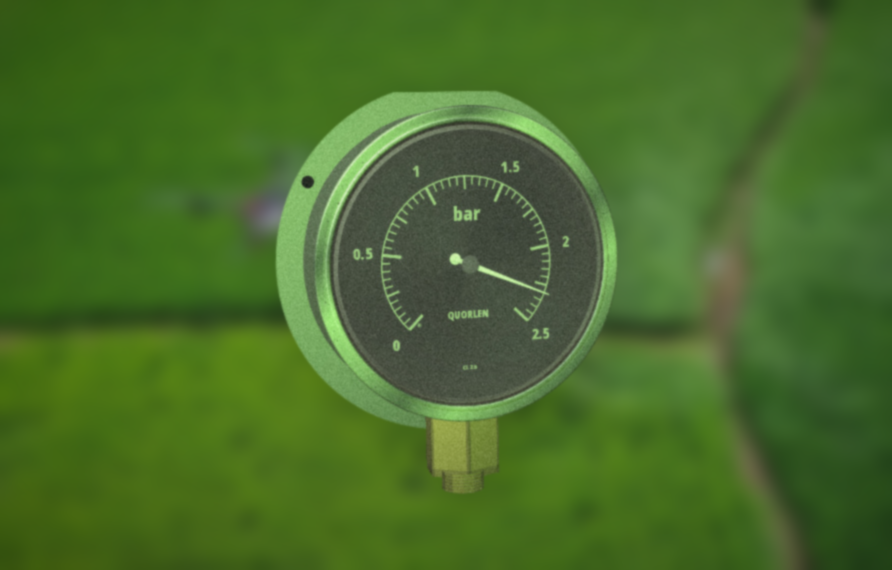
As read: 2.3 bar
